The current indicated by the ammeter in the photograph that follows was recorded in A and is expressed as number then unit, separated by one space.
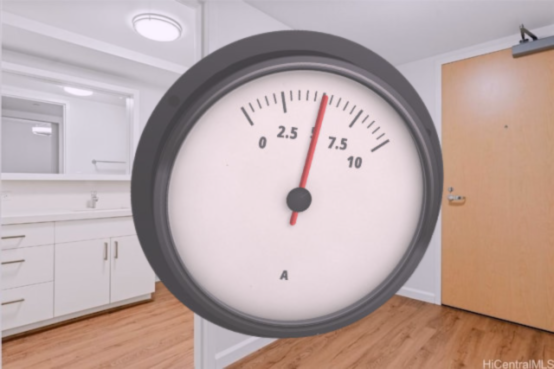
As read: 5 A
